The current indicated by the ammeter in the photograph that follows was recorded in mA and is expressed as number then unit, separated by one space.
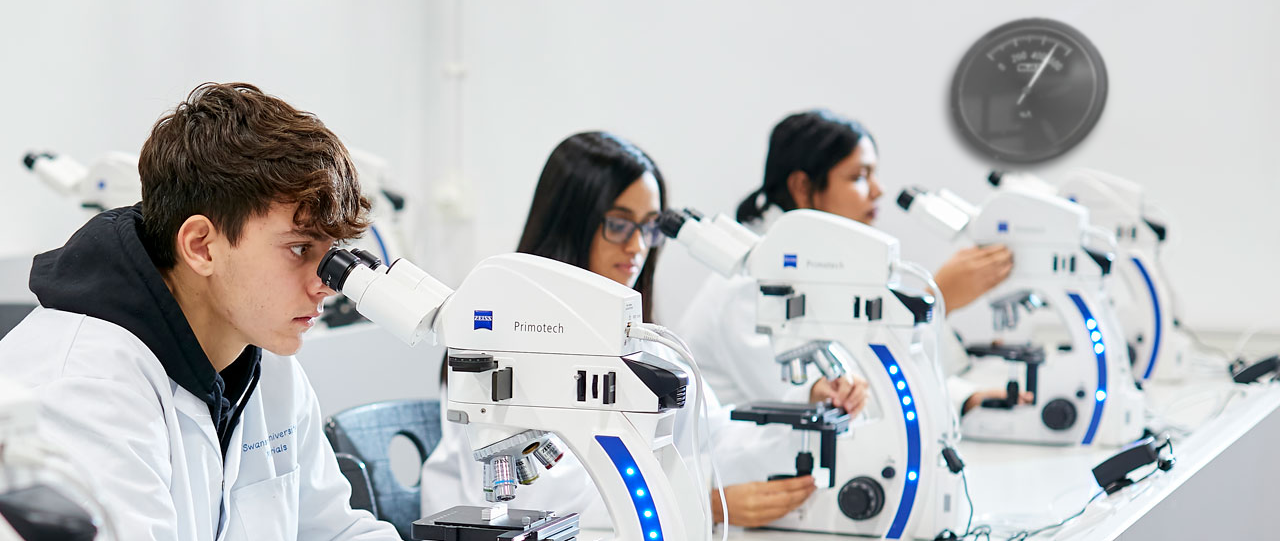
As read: 500 mA
